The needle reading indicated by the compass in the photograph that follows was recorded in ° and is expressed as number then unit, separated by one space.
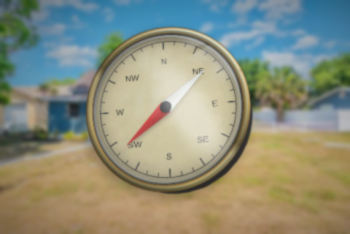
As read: 230 °
